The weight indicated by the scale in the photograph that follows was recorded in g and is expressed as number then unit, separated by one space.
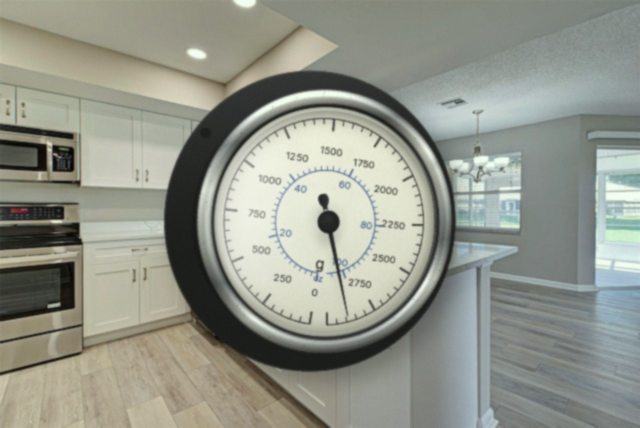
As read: 2900 g
